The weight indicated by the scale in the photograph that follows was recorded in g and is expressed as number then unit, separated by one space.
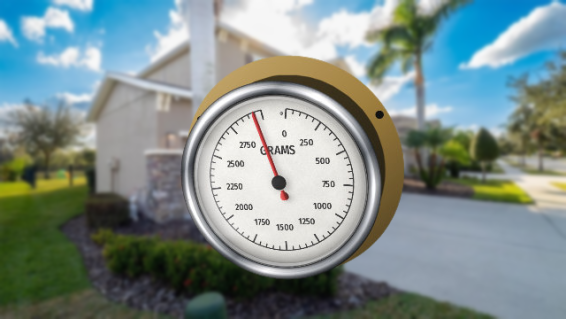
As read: 2950 g
